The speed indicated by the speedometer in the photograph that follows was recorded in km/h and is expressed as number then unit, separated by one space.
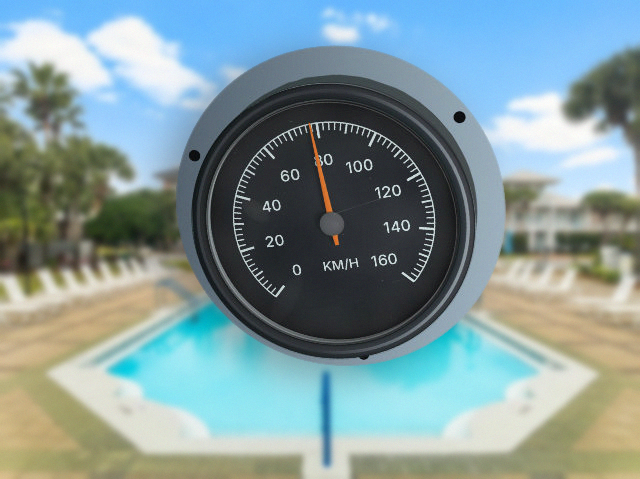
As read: 78 km/h
